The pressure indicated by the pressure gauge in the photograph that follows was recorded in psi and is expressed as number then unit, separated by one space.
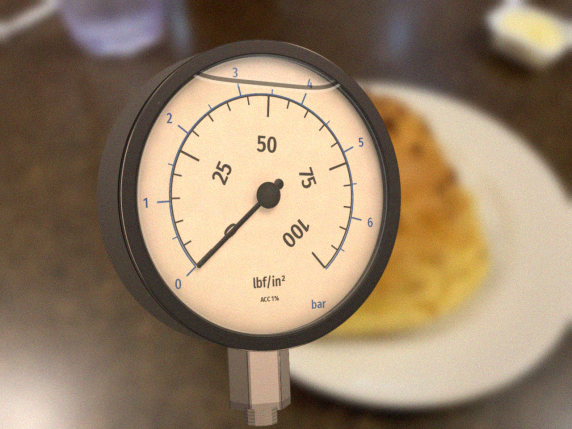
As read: 0 psi
